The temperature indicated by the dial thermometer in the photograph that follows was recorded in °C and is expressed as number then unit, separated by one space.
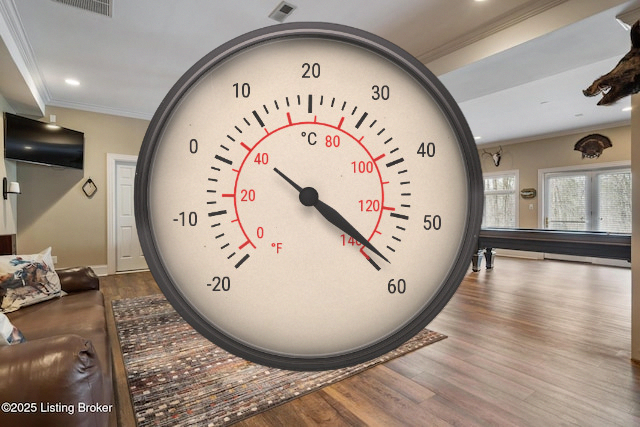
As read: 58 °C
